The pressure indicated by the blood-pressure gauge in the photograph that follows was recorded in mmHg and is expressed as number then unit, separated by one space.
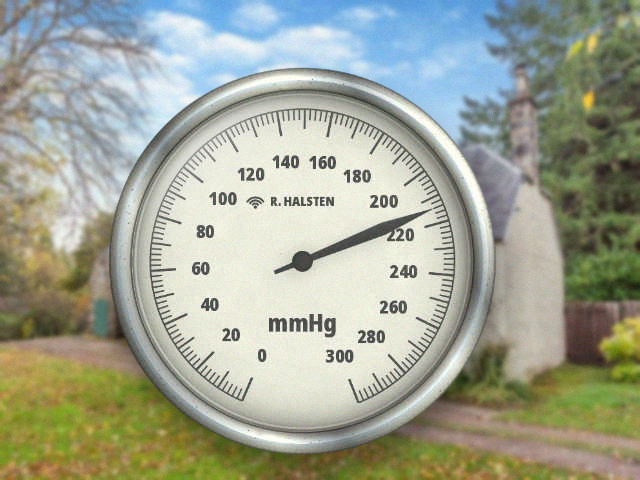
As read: 214 mmHg
